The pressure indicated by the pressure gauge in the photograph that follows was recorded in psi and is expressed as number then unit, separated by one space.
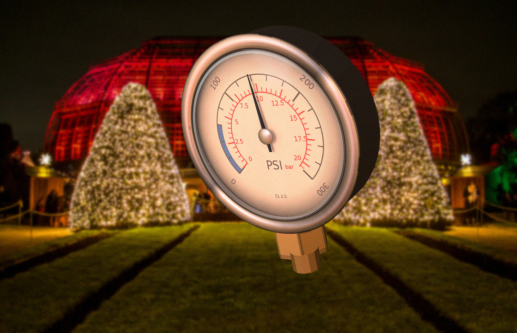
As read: 140 psi
